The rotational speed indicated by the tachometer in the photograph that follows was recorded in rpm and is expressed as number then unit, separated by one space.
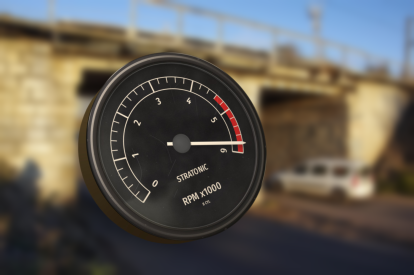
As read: 5800 rpm
